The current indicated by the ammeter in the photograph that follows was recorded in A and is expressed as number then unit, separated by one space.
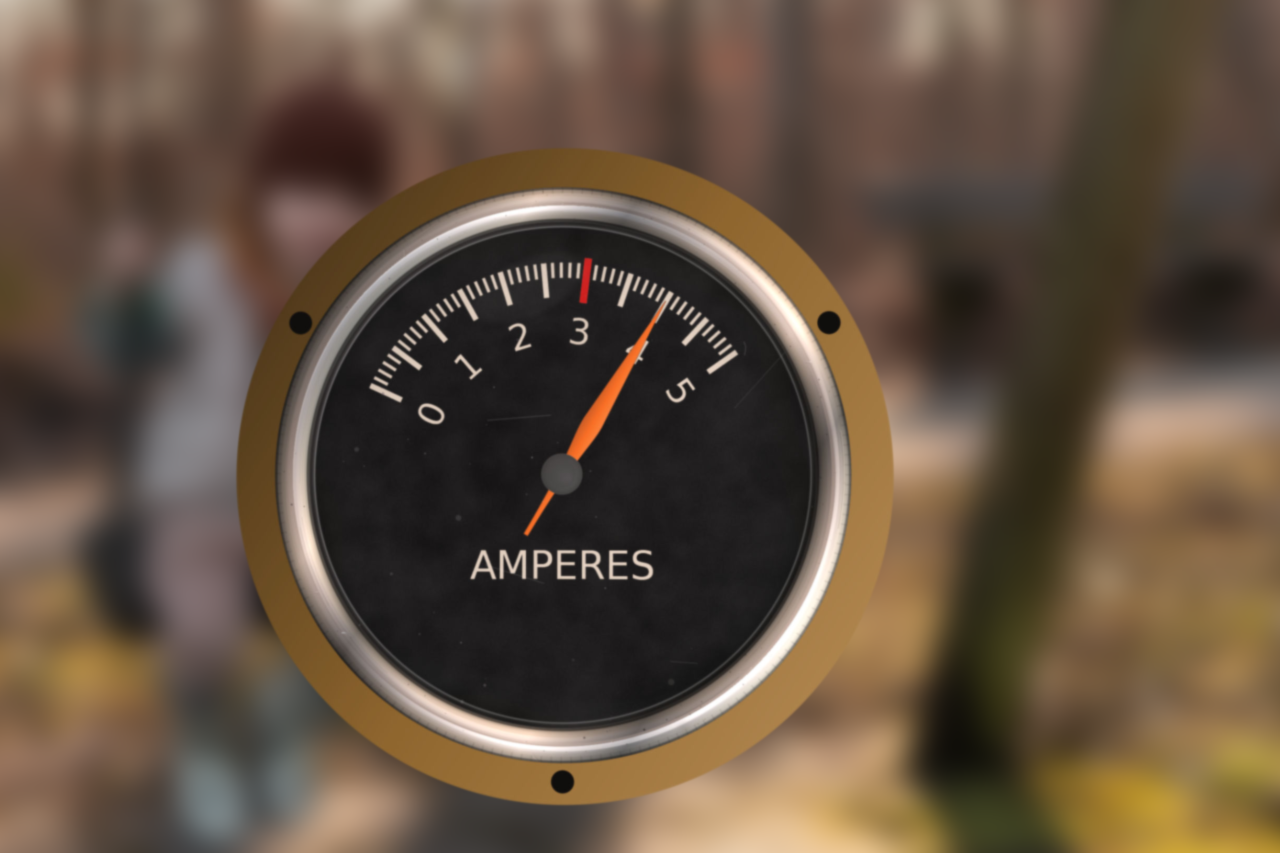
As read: 4 A
